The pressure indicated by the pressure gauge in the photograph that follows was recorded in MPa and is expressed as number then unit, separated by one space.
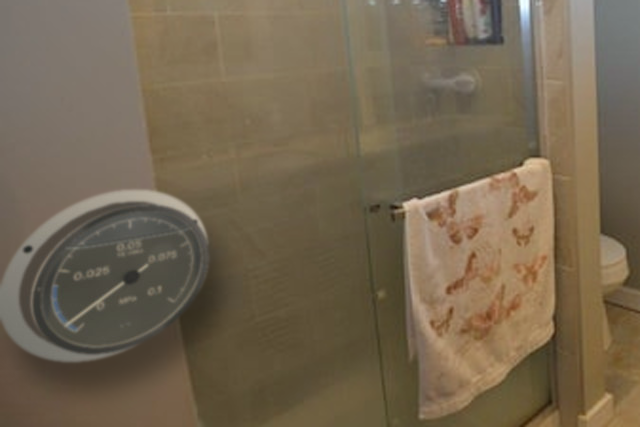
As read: 0.005 MPa
